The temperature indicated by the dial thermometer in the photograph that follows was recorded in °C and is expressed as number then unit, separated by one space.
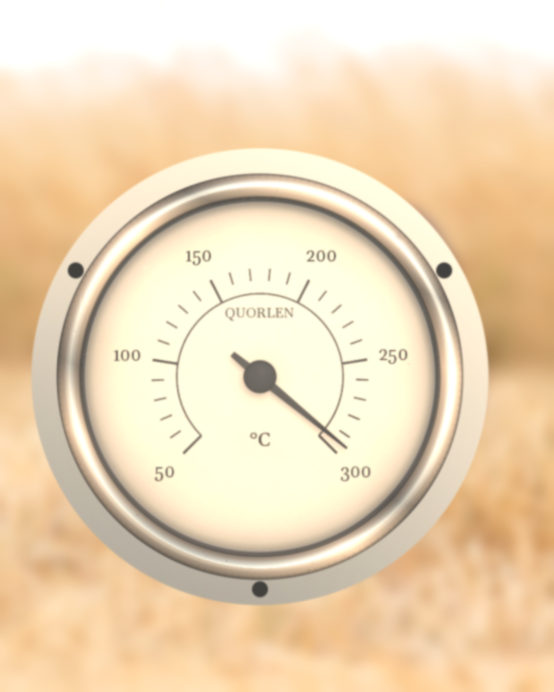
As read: 295 °C
